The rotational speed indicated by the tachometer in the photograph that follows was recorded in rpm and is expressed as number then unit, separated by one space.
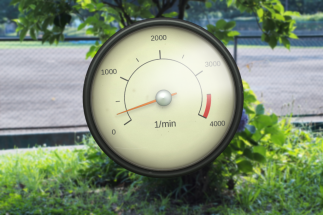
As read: 250 rpm
